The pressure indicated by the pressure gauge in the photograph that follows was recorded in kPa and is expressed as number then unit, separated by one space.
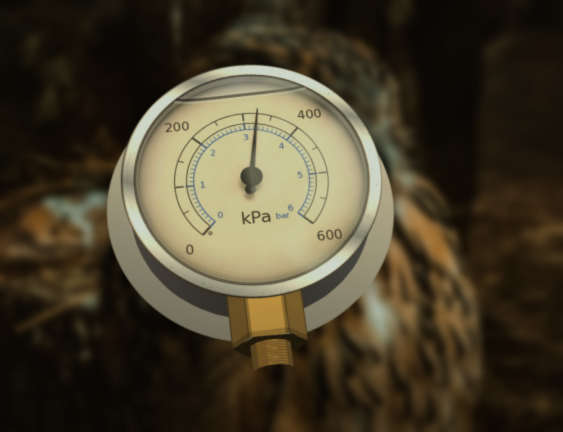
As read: 325 kPa
